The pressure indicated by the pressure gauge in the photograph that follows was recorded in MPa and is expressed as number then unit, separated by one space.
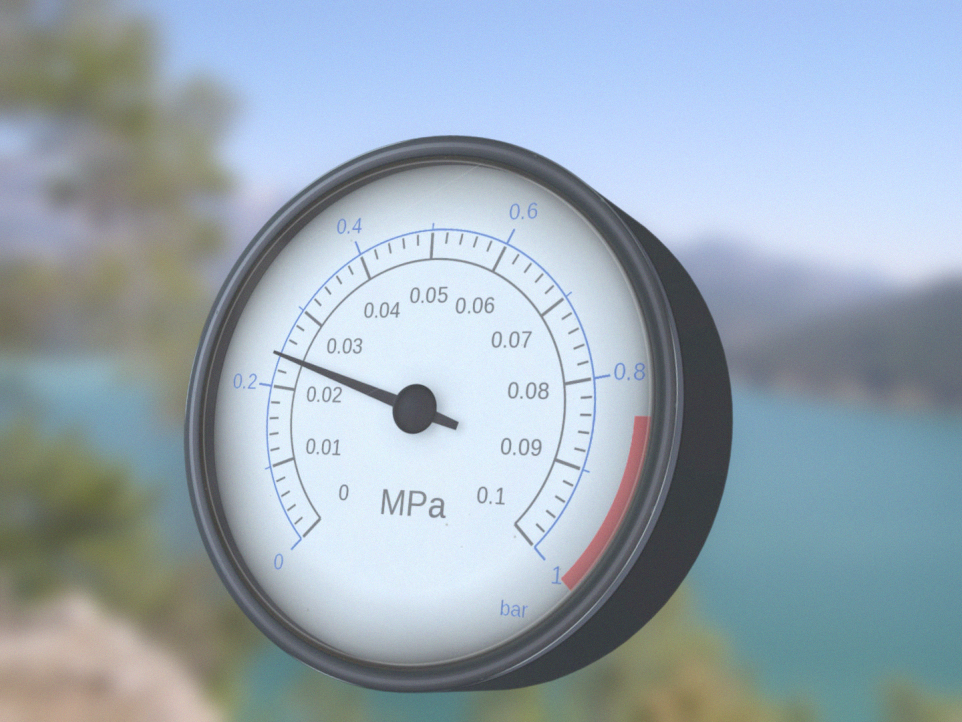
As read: 0.024 MPa
